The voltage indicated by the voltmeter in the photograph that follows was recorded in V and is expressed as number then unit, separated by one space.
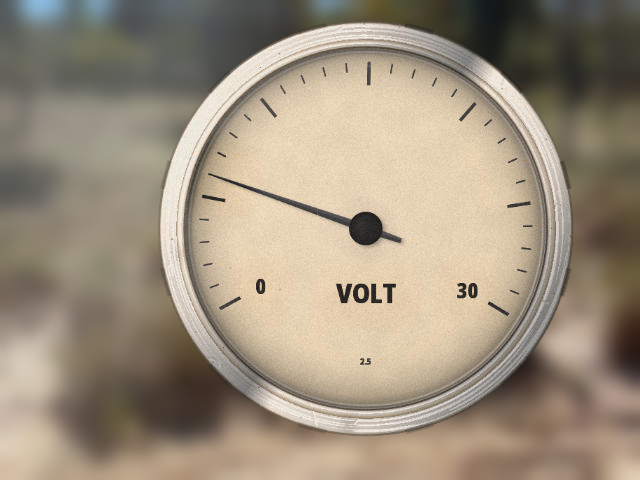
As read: 6 V
